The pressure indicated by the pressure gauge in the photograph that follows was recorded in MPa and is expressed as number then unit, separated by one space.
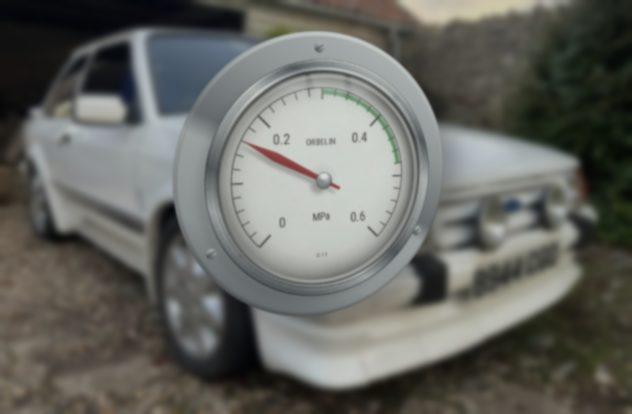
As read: 0.16 MPa
